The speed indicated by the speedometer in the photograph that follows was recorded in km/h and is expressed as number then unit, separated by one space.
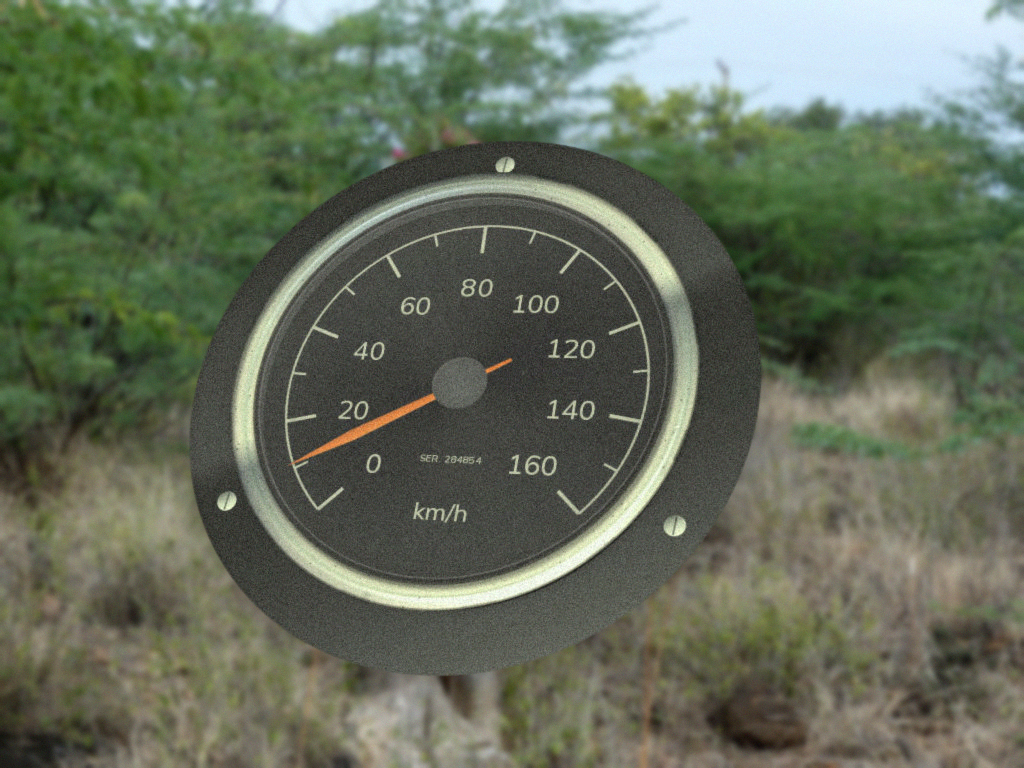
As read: 10 km/h
